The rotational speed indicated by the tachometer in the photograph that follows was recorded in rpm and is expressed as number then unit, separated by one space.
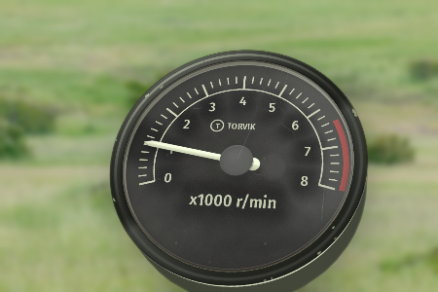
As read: 1000 rpm
